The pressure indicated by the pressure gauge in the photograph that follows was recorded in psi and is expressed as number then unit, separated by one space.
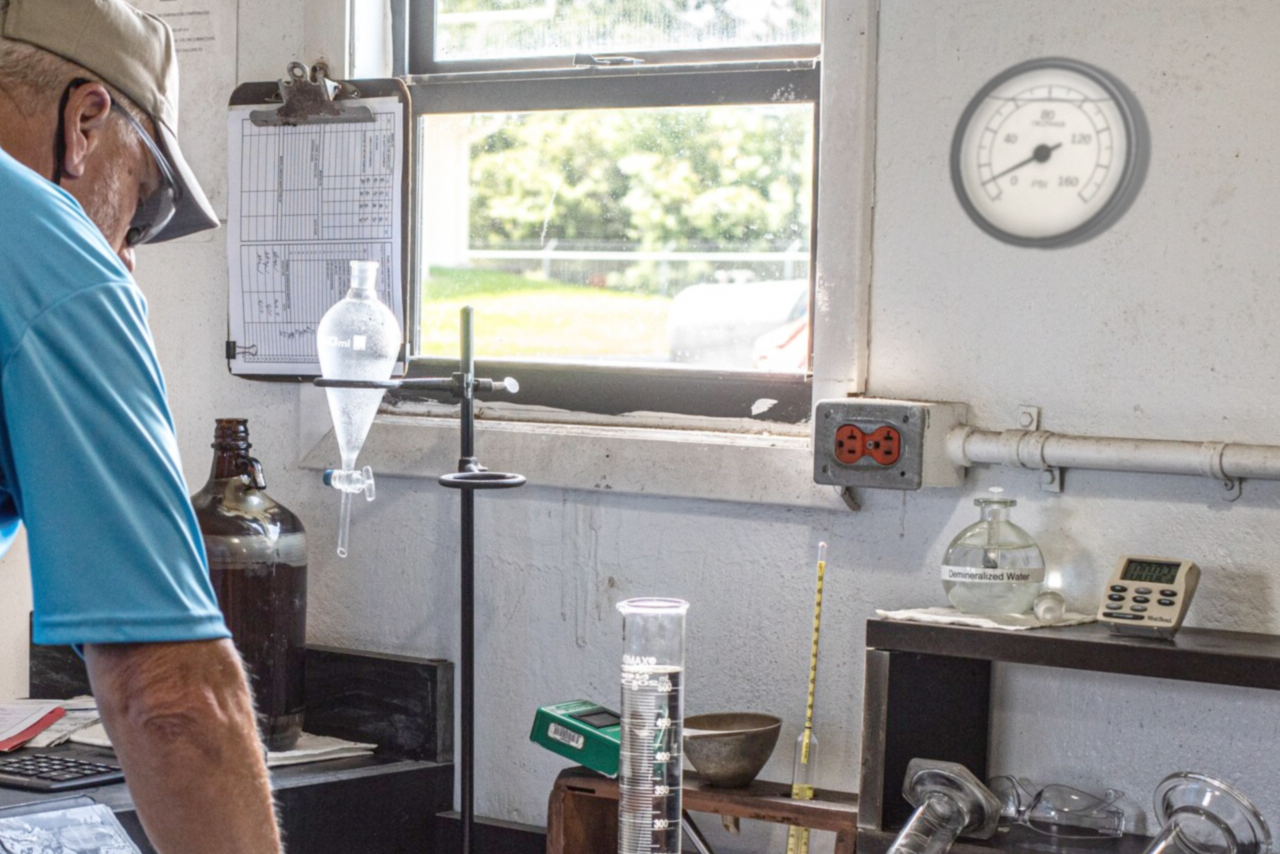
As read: 10 psi
